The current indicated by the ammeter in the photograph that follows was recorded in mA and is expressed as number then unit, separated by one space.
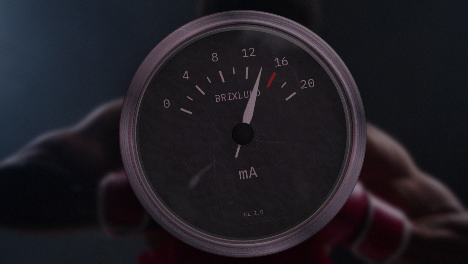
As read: 14 mA
